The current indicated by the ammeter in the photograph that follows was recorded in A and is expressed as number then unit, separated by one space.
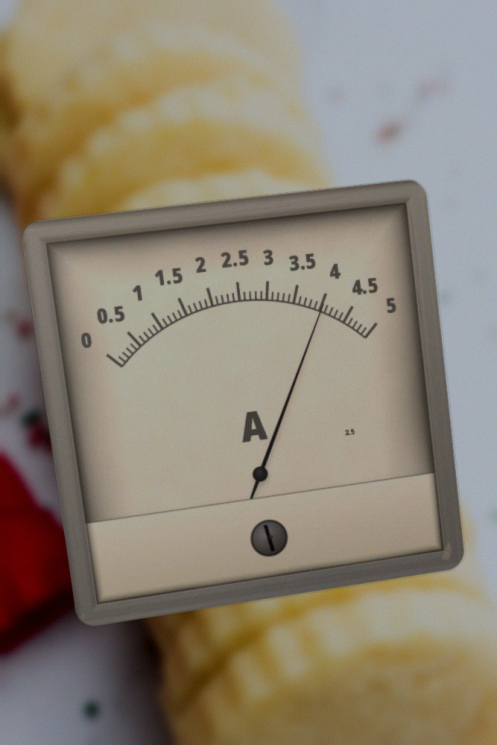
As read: 4 A
